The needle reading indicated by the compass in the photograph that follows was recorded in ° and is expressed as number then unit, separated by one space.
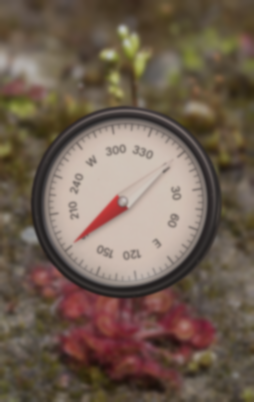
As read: 180 °
